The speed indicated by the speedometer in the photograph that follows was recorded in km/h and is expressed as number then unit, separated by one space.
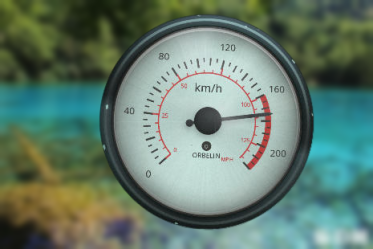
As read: 175 km/h
